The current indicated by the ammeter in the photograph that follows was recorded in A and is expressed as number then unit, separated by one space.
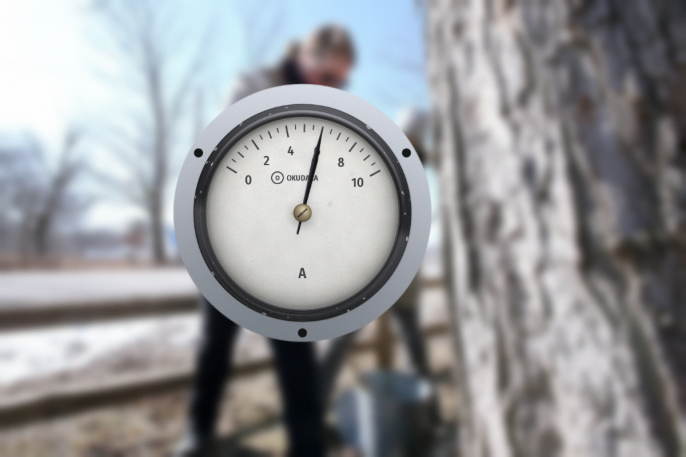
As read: 6 A
